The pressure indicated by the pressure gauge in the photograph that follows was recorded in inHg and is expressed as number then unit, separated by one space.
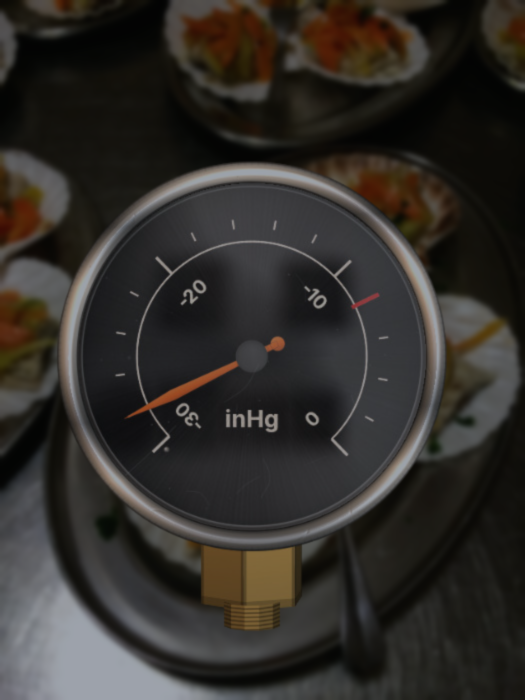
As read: -28 inHg
